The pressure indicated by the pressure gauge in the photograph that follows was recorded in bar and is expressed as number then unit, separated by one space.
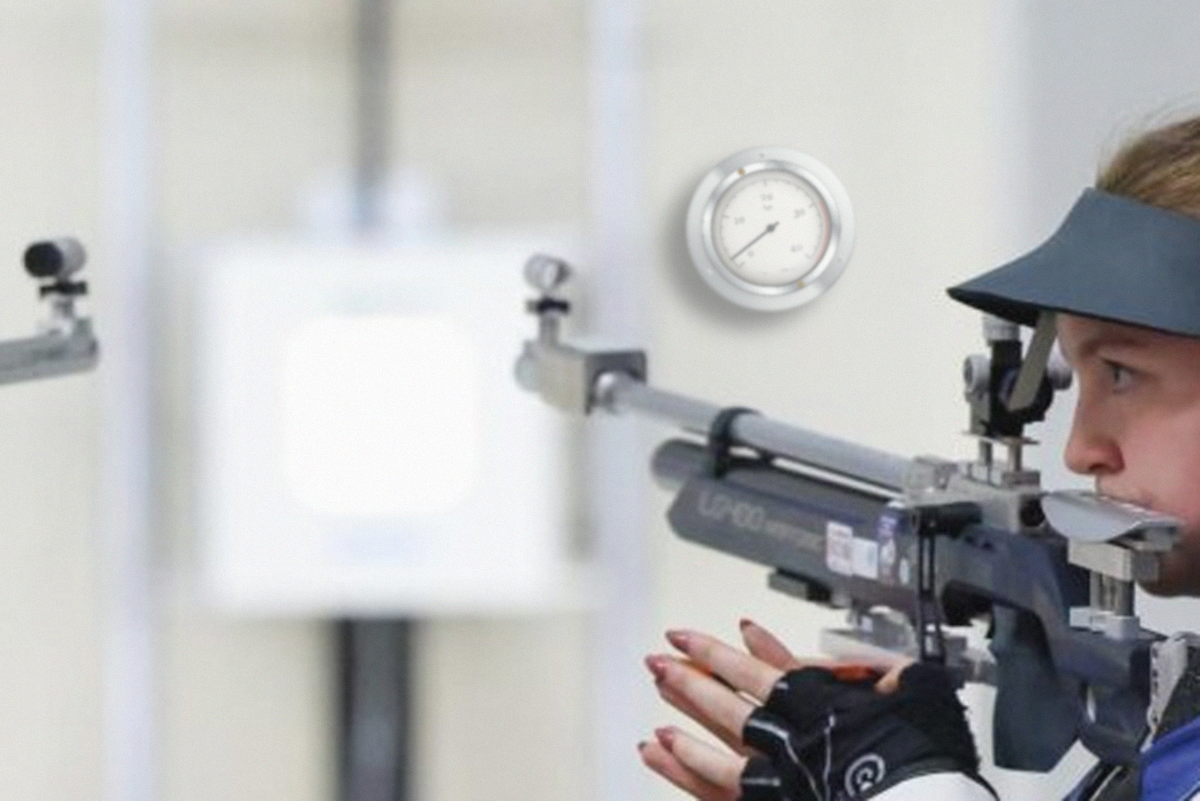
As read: 2 bar
